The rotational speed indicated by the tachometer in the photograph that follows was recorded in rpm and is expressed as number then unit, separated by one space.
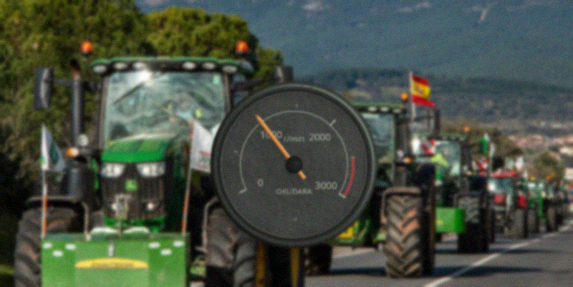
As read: 1000 rpm
